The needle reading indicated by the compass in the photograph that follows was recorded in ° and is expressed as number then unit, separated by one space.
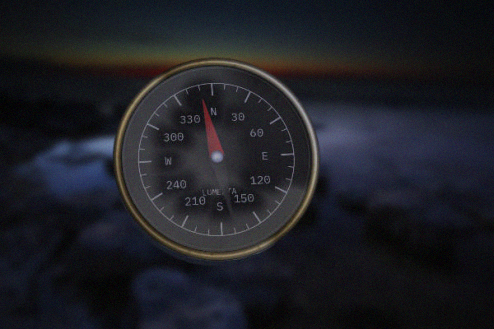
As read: 350 °
